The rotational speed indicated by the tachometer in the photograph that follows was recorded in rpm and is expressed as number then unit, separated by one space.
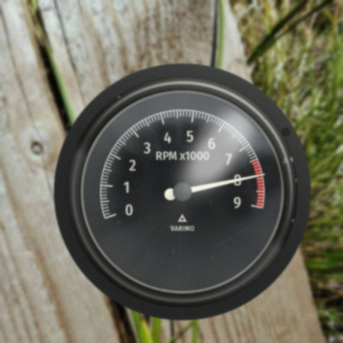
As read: 8000 rpm
